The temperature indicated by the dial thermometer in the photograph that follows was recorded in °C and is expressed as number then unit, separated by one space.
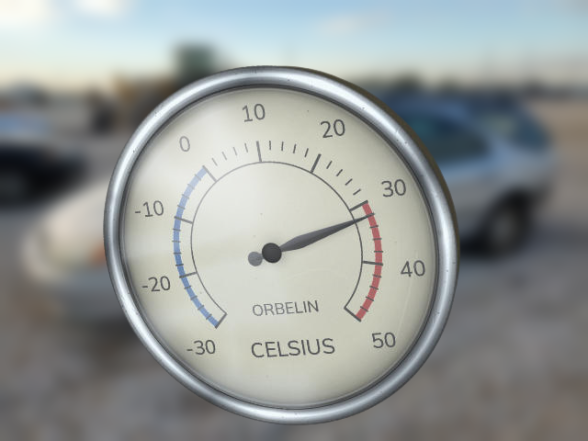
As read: 32 °C
